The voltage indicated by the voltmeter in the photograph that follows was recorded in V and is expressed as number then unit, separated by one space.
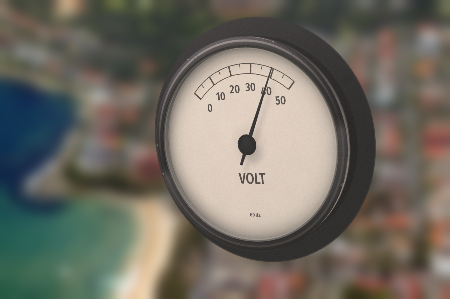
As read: 40 V
